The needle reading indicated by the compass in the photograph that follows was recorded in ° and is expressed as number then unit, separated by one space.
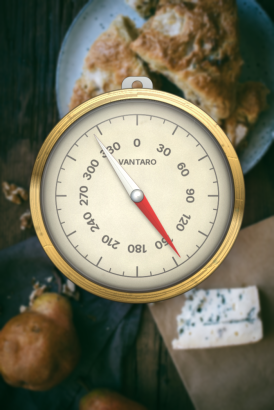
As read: 145 °
